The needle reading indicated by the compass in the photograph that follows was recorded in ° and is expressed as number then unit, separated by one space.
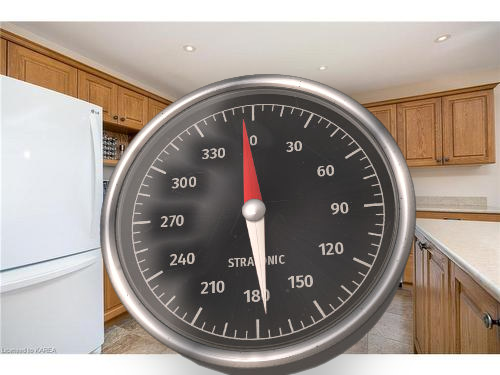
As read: 355 °
